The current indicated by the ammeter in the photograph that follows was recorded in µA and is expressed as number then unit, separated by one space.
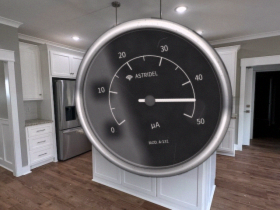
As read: 45 µA
